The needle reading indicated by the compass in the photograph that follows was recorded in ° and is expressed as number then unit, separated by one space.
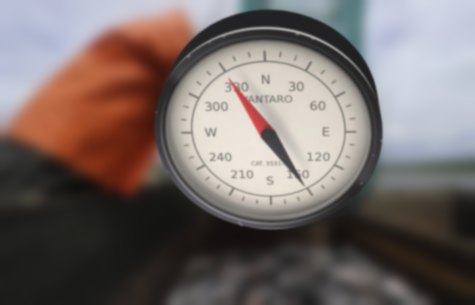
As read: 330 °
